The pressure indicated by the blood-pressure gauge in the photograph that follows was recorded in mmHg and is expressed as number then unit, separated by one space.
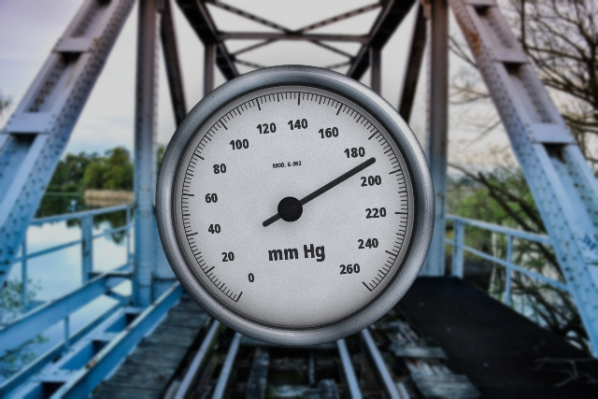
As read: 190 mmHg
